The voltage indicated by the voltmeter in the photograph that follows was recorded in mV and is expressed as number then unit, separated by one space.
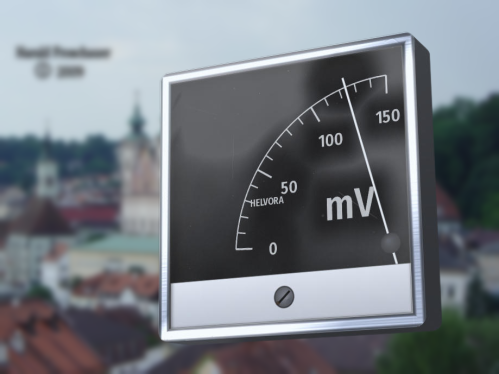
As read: 125 mV
